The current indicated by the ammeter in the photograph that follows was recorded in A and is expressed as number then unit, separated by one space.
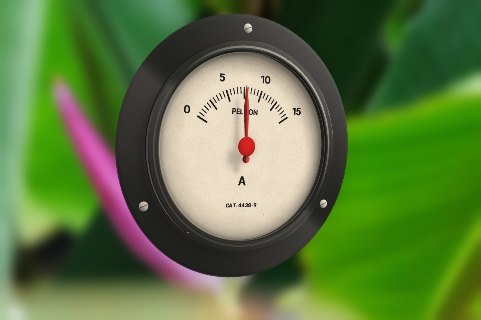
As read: 7.5 A
